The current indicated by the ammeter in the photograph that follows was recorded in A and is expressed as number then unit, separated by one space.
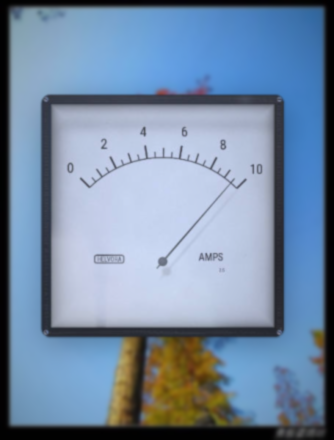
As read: 9.5 A
